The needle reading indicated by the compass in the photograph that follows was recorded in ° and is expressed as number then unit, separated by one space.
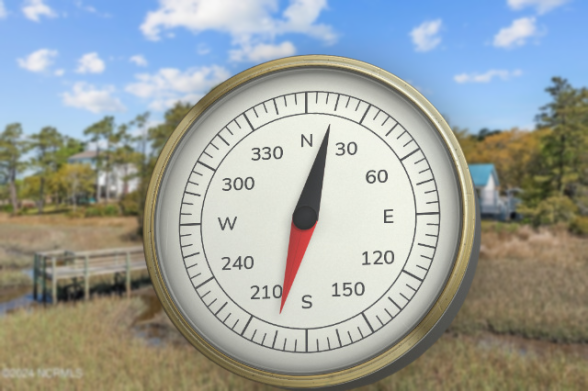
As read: 195 °
